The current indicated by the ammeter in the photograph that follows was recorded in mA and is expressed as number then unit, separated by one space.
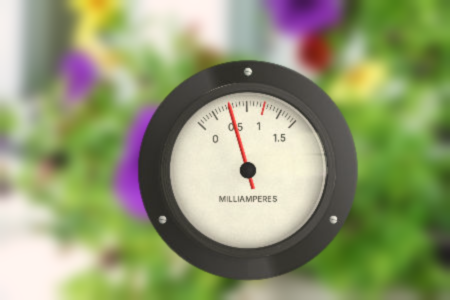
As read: 0.5 mA
